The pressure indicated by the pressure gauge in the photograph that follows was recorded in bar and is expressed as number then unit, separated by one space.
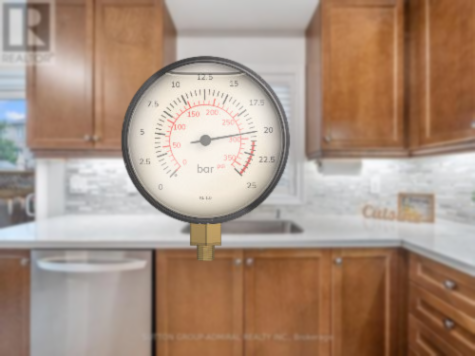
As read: 20 bar
